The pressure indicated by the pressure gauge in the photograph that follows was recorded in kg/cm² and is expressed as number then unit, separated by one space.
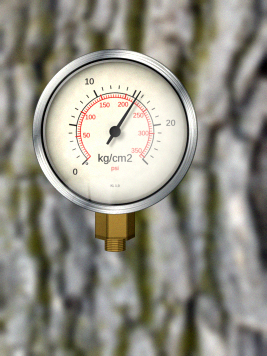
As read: 15.5 kg/cm²
